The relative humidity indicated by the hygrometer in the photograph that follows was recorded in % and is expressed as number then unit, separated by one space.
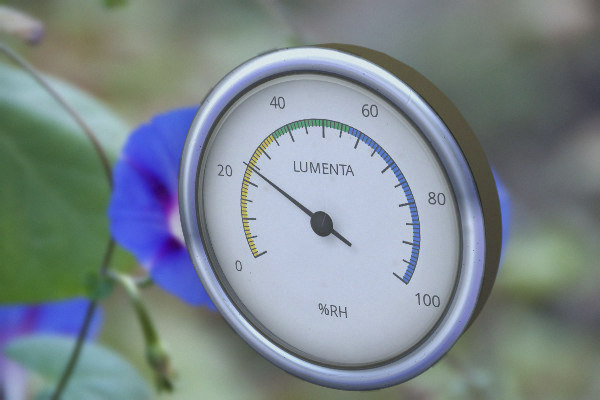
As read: 25 %
